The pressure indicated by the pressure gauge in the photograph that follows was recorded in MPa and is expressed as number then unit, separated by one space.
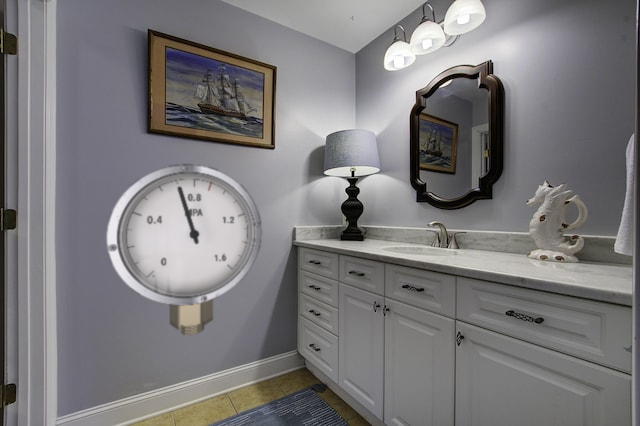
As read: 0.7 MPa
